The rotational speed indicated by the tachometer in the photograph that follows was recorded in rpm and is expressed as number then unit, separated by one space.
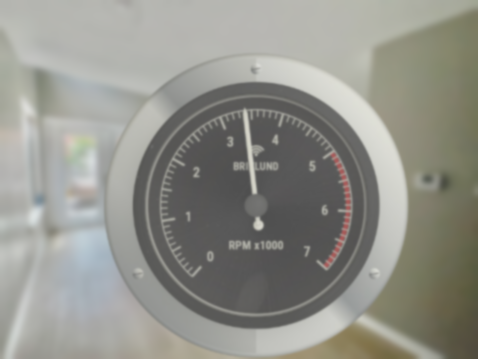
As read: 3400 rpm
